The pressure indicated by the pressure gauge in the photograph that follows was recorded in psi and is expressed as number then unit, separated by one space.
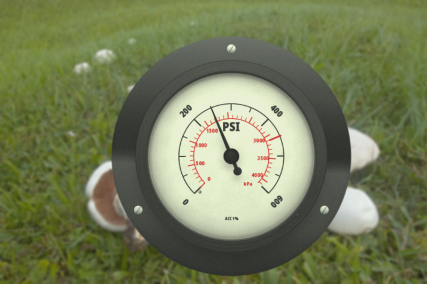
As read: 250 psi
